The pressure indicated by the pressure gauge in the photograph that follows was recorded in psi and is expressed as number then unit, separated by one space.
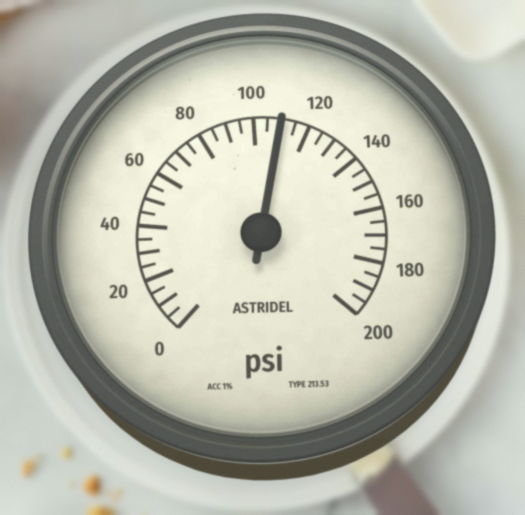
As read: 110 psi
